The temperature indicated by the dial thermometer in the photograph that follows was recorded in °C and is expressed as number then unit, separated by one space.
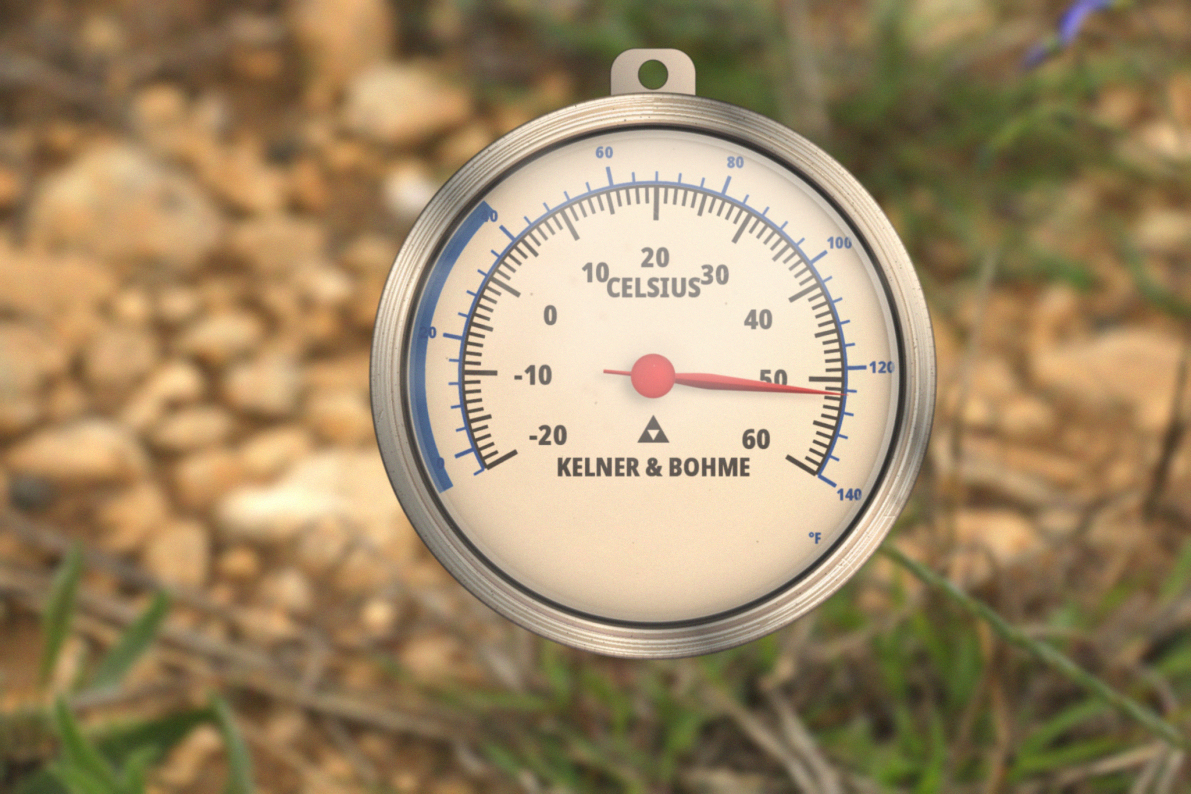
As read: 51.5 °C
